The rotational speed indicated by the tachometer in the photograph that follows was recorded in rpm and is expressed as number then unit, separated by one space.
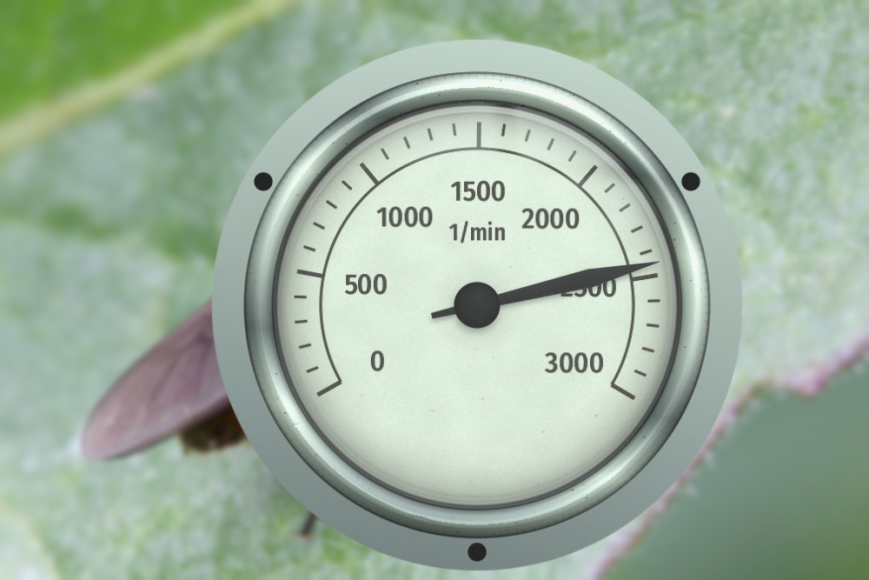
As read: 2450 rpm
